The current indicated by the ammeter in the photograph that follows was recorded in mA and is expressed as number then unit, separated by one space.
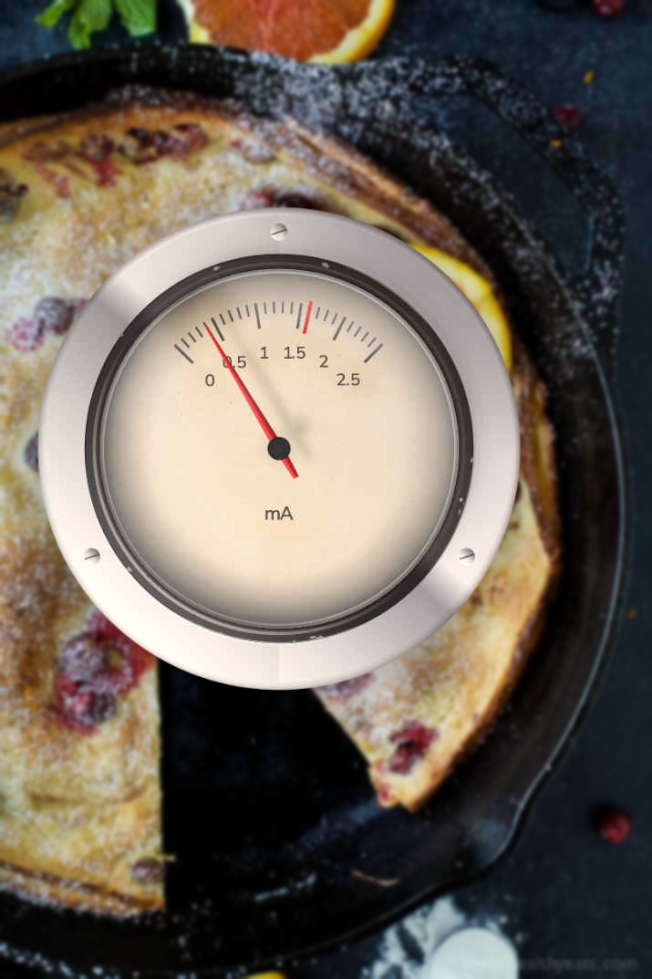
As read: 0.4 mA
